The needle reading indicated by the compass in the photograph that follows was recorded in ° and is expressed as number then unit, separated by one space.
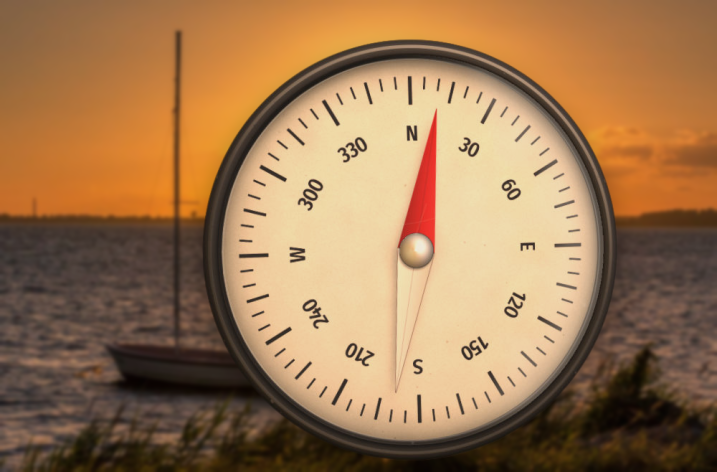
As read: 10 °
